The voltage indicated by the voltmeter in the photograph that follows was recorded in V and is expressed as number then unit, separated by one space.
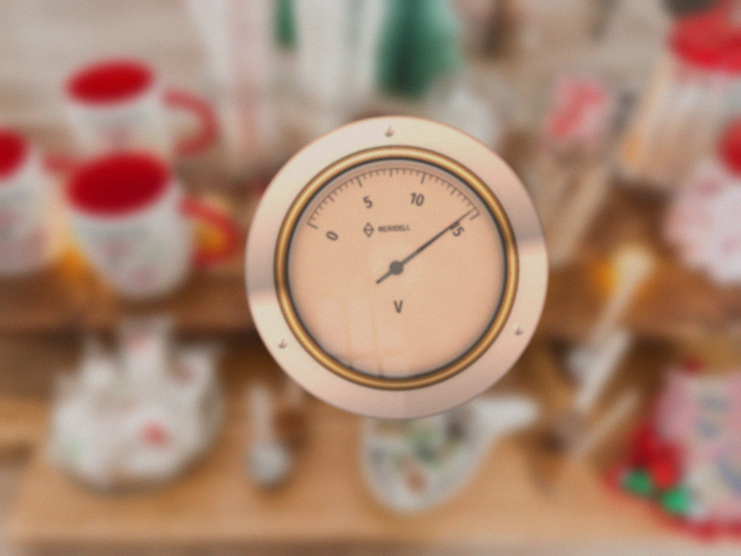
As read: 14.5 V
